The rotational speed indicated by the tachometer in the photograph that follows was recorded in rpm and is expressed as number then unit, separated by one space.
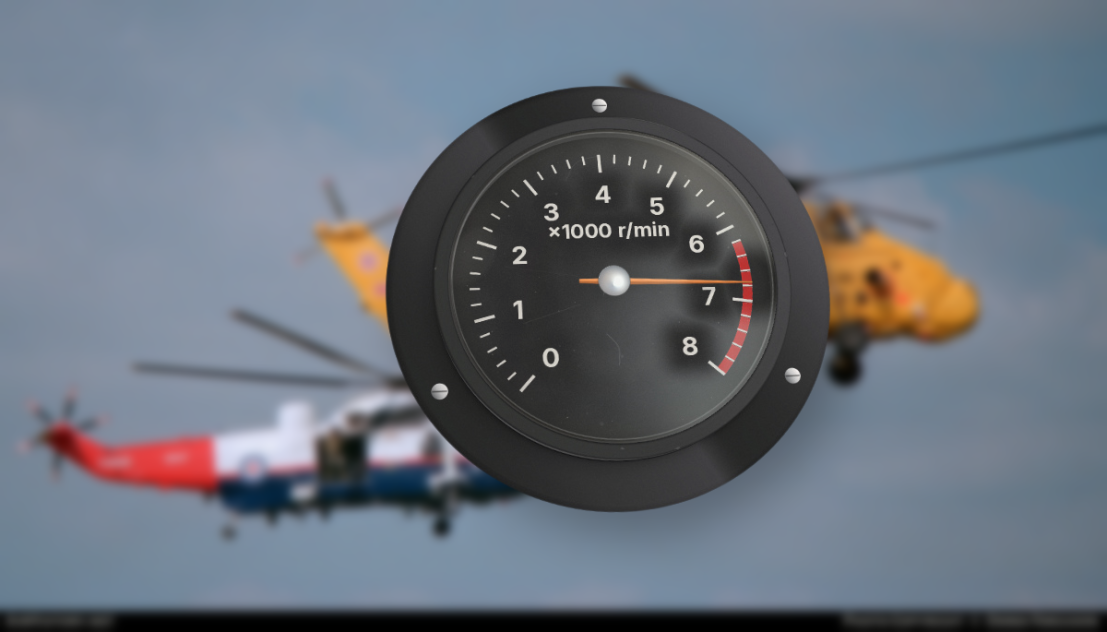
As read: 6800 rpm
